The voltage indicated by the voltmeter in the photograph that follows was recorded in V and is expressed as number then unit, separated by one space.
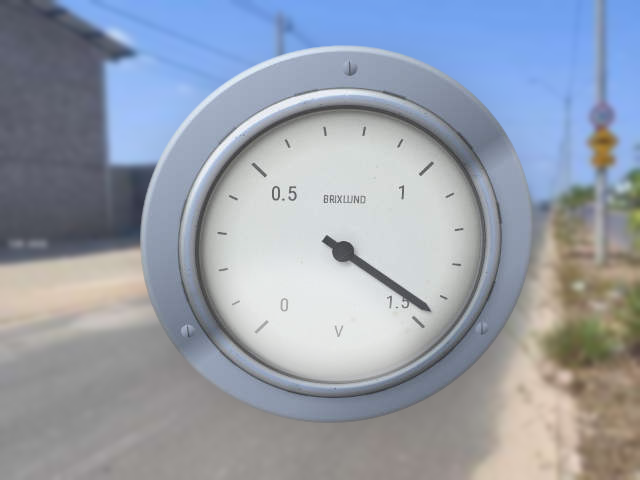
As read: 1.45 V
